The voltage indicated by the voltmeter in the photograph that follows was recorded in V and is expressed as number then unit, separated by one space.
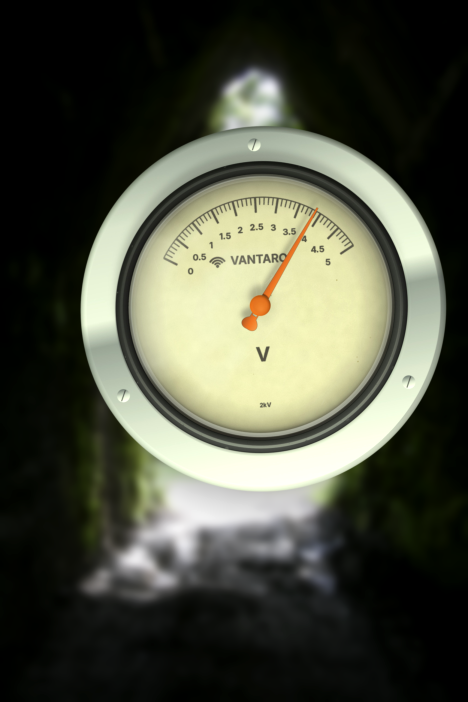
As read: 3.9 V
